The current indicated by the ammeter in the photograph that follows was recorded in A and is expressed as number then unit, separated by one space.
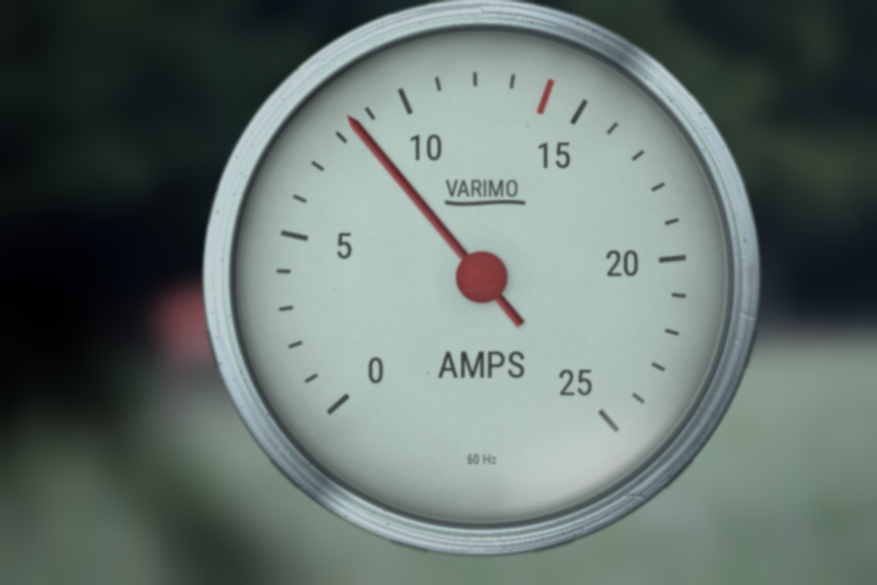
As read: 8.5 A
